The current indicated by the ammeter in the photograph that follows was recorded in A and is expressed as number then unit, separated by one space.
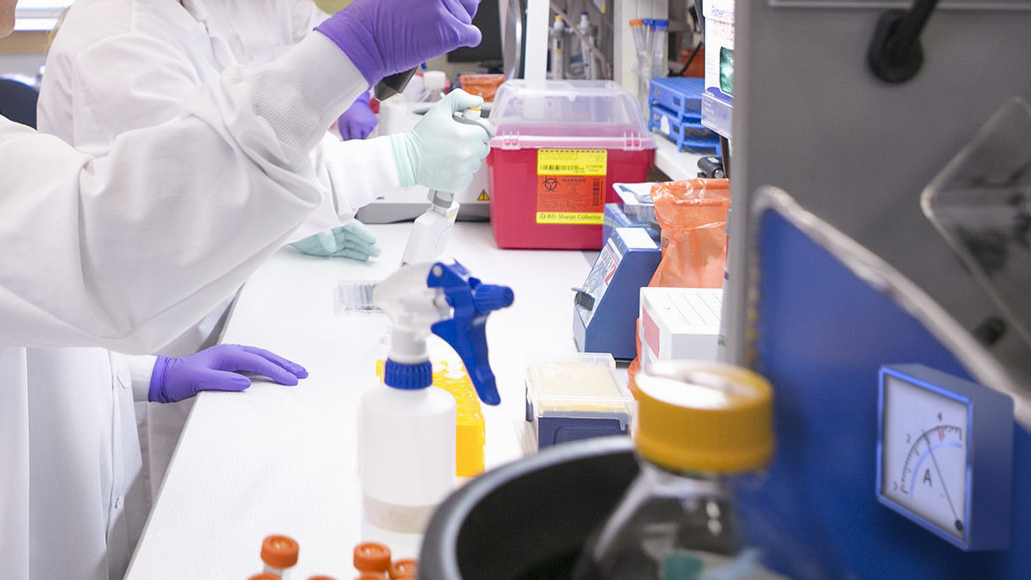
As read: 3 A
